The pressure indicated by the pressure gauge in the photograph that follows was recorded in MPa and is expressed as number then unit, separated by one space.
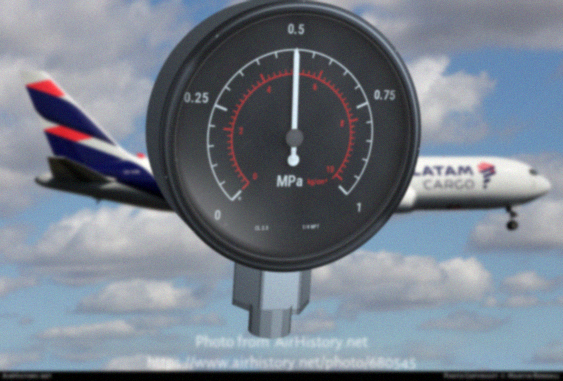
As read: 0.5 MPa
